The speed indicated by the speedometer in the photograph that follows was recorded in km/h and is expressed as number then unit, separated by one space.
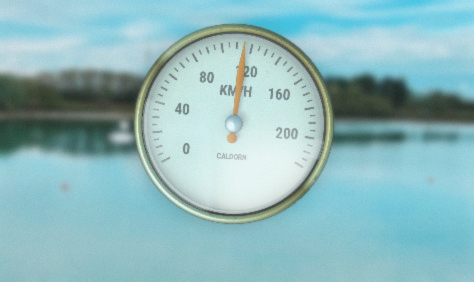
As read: 115 km/h
